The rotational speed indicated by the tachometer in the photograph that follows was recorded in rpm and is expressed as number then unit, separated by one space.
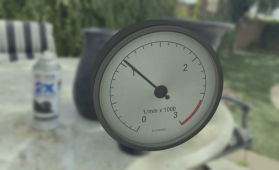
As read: 1050 rpm
